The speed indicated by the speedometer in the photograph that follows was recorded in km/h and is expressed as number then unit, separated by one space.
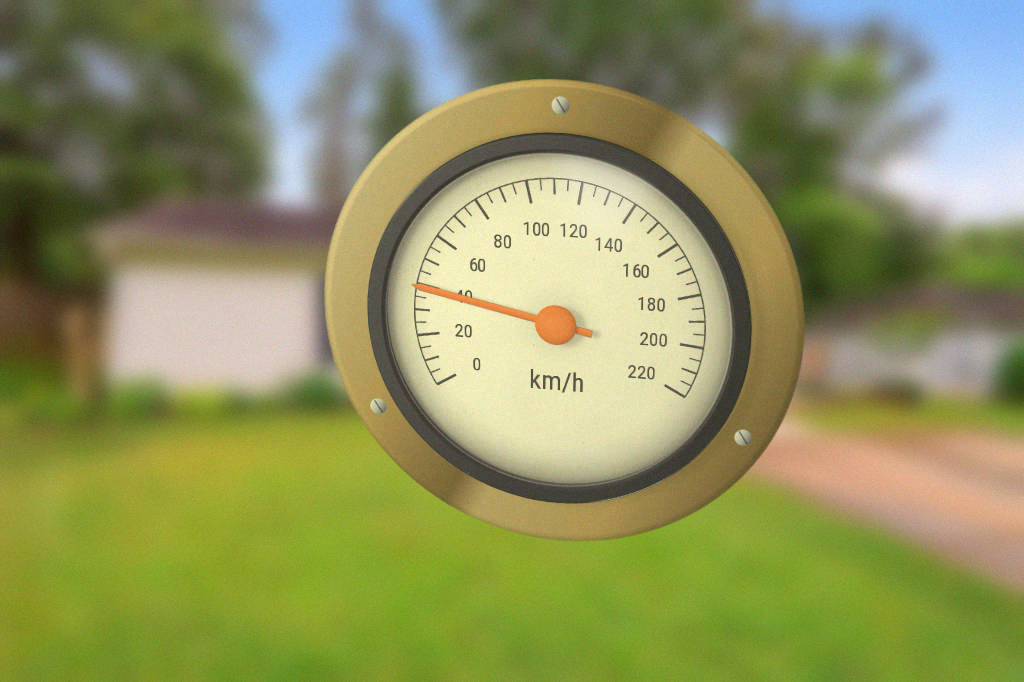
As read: 40 km/h
